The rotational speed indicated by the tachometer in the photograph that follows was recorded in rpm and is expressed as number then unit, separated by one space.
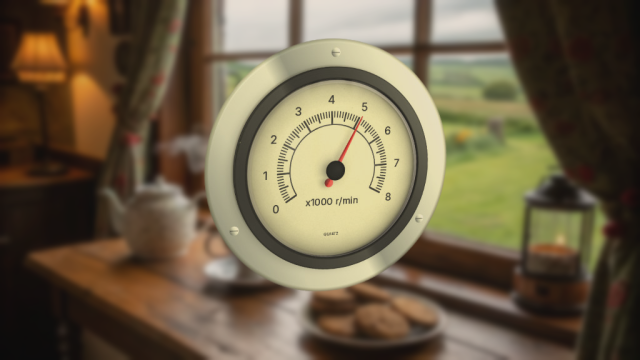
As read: 5000 rpm
